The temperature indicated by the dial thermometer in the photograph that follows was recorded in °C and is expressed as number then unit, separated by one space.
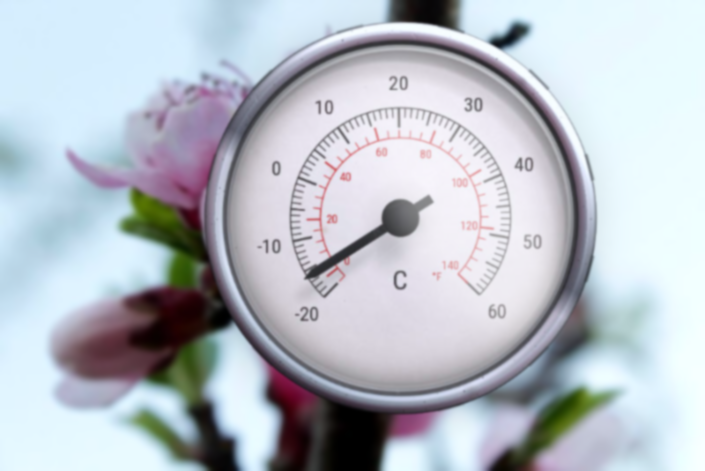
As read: -16 °C
